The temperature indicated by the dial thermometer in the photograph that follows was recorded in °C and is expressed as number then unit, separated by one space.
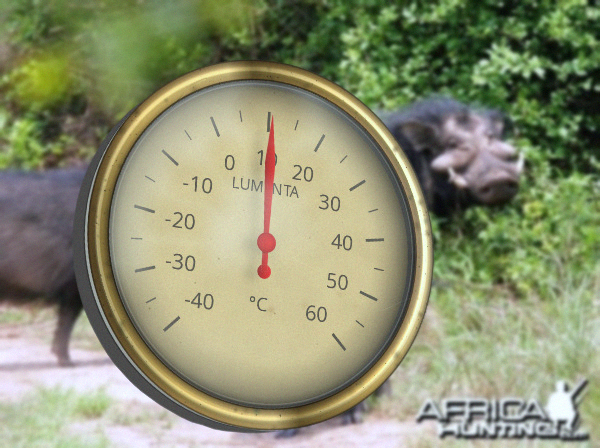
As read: 10 °C
